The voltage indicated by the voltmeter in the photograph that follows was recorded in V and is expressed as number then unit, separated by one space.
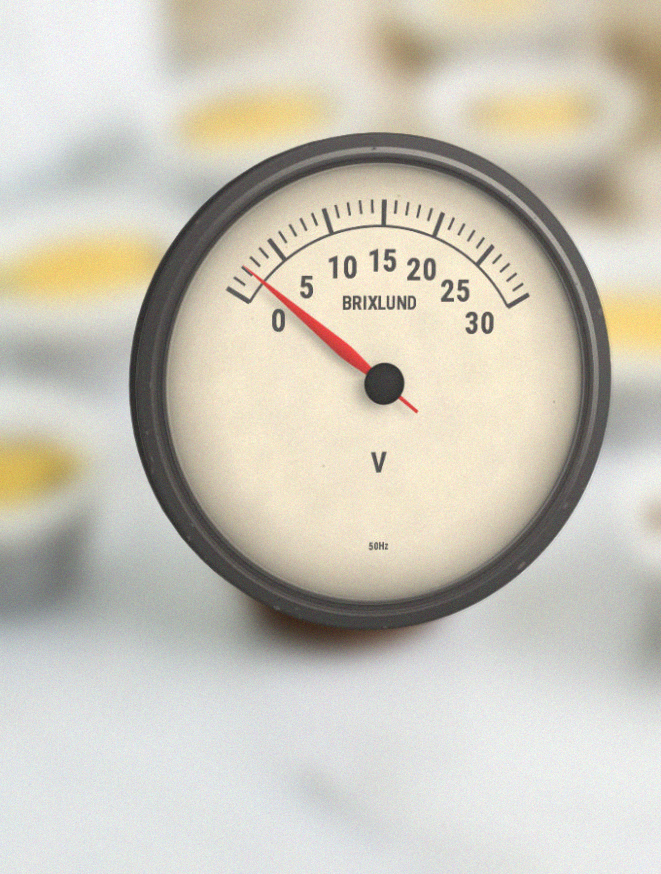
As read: 2 V
